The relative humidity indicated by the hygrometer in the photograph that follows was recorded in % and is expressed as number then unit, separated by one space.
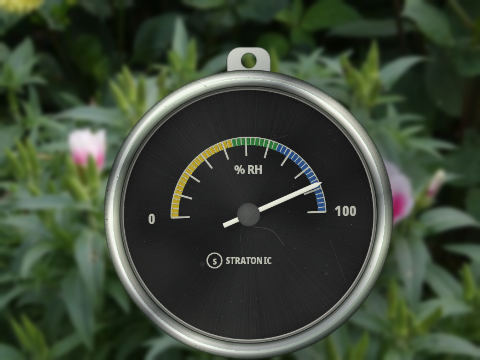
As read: 88 %
